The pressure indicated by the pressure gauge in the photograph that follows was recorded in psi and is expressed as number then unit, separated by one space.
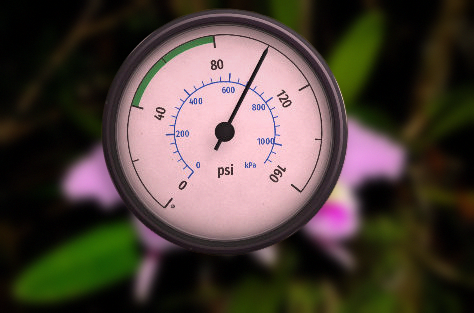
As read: 100 psi
